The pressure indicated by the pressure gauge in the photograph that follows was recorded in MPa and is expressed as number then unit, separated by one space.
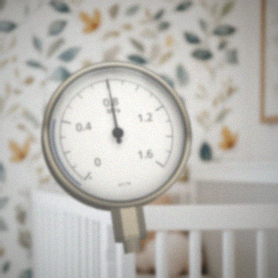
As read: 0.8 MPa
